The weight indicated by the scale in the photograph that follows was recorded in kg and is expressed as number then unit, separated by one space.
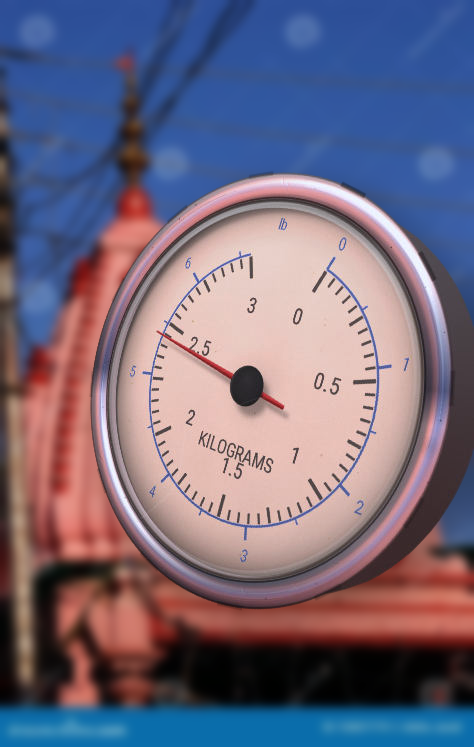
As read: 2.45 kg
